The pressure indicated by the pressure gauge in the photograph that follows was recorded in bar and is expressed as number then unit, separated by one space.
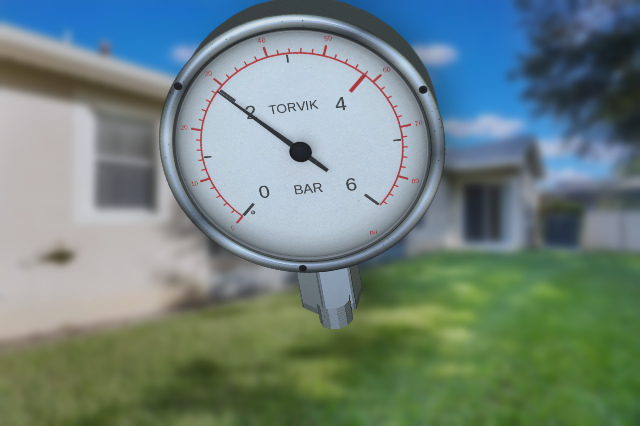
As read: 2 bar
